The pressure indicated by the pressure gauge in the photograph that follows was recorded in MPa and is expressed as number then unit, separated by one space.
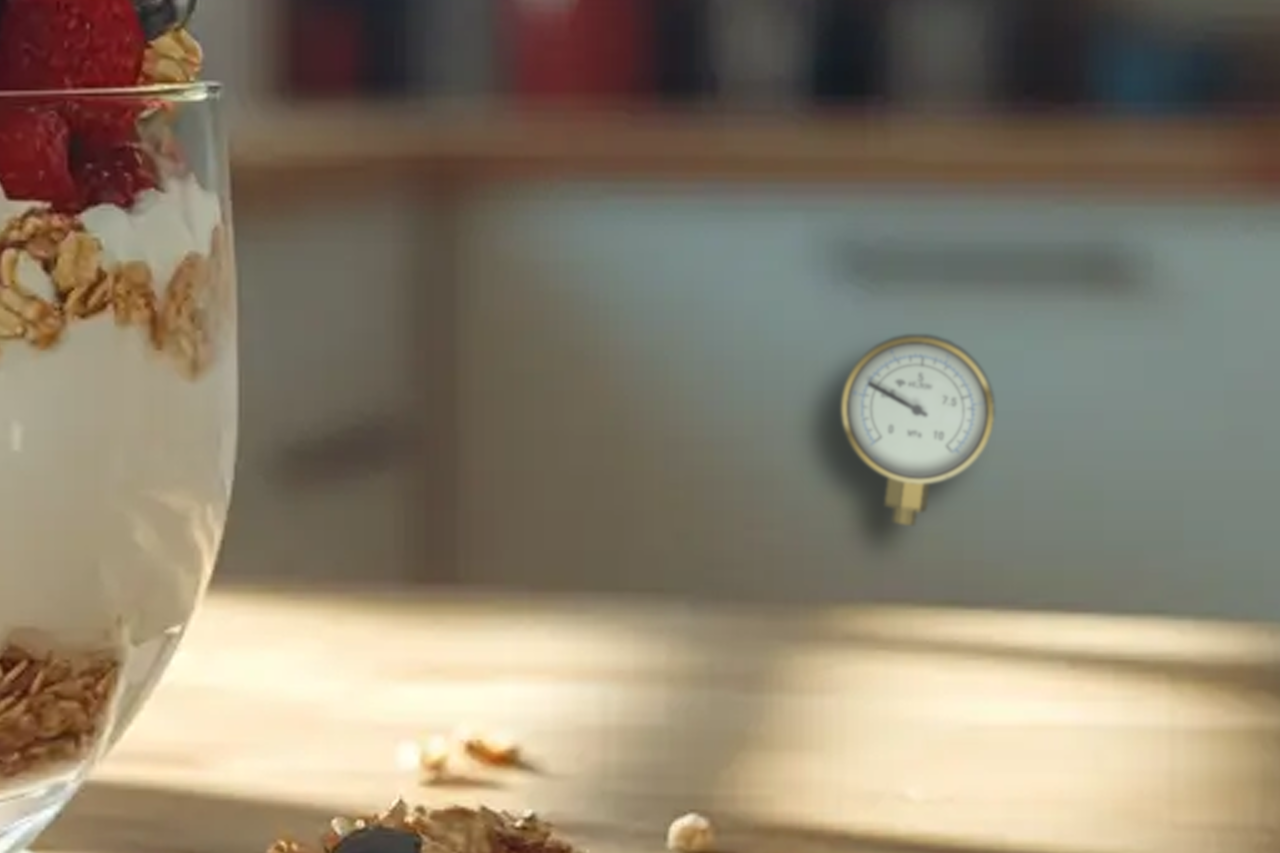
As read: 2.5 MPa
